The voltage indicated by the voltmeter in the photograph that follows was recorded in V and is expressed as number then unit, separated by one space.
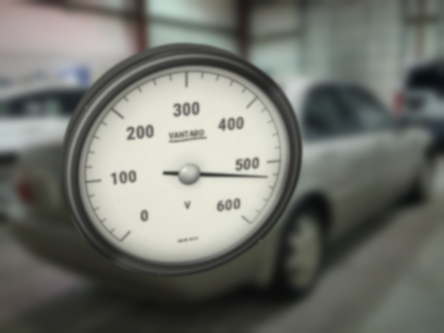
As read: 520 V
